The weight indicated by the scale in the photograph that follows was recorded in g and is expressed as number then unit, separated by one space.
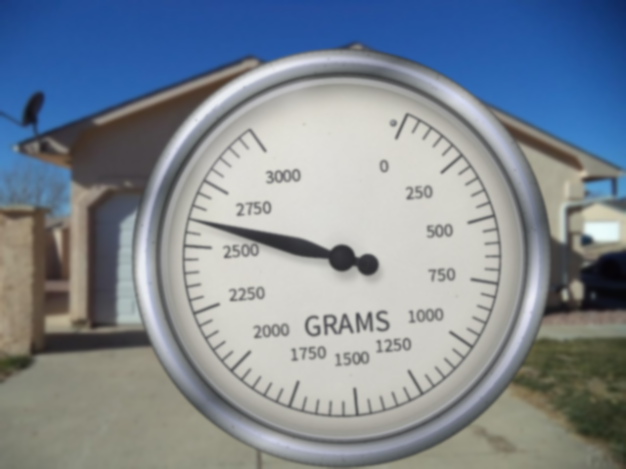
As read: 2600 g
